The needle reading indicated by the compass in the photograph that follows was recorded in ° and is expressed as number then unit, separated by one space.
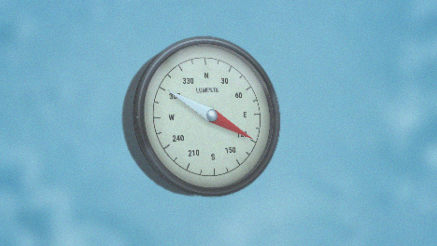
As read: 120 °
